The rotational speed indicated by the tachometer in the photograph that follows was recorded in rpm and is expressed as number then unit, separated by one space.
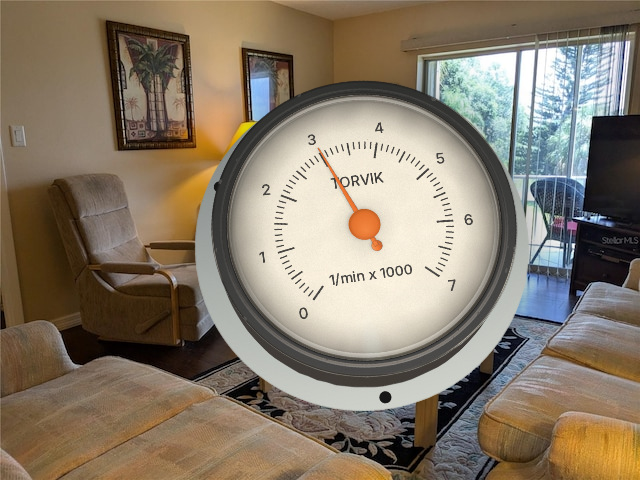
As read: 3000 rpm
